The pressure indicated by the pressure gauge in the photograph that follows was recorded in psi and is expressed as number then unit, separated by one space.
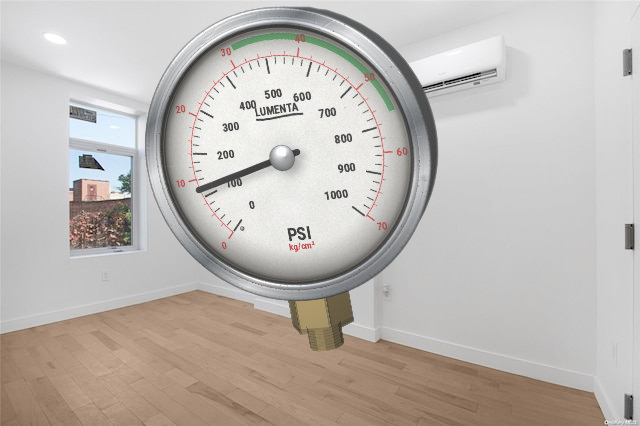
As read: 120 psi
